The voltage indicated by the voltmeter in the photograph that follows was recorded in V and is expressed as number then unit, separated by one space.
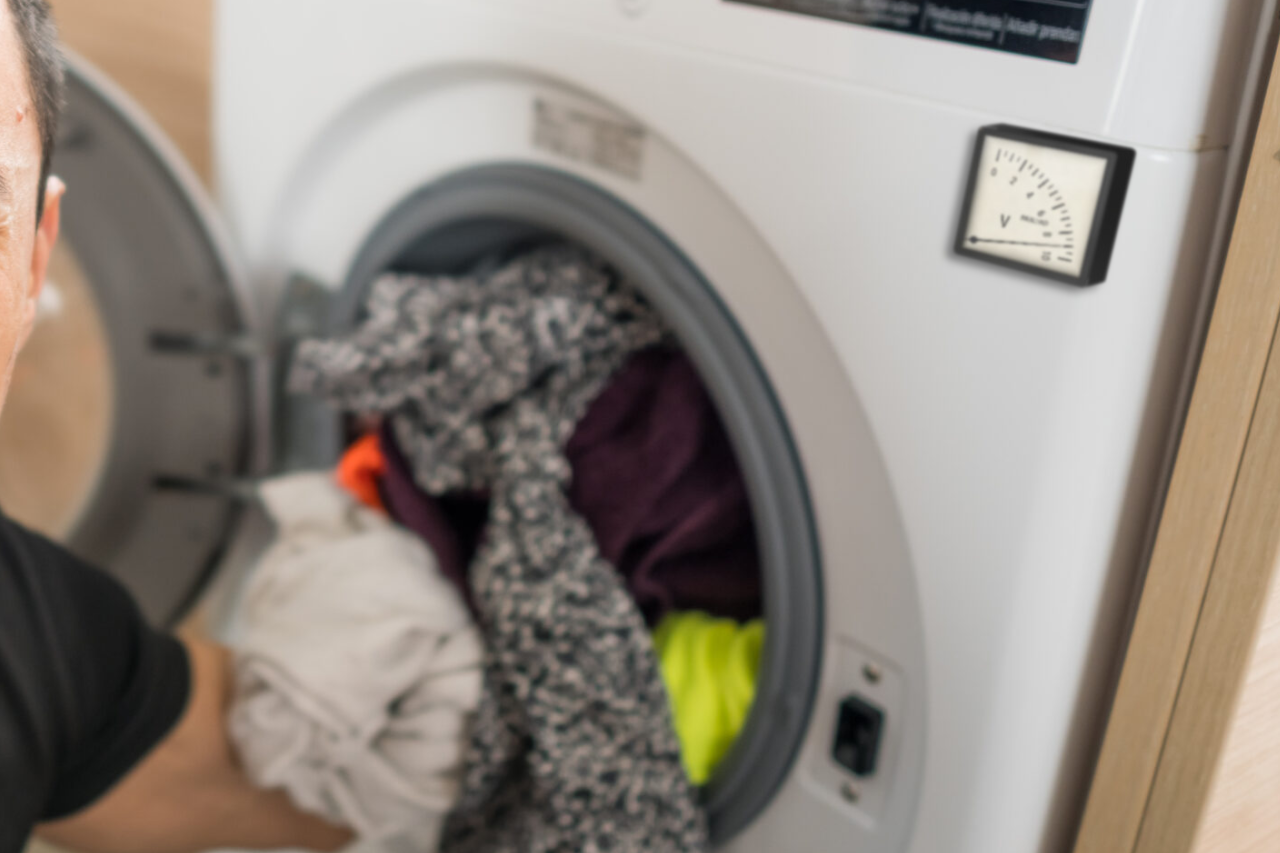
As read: 9 V
